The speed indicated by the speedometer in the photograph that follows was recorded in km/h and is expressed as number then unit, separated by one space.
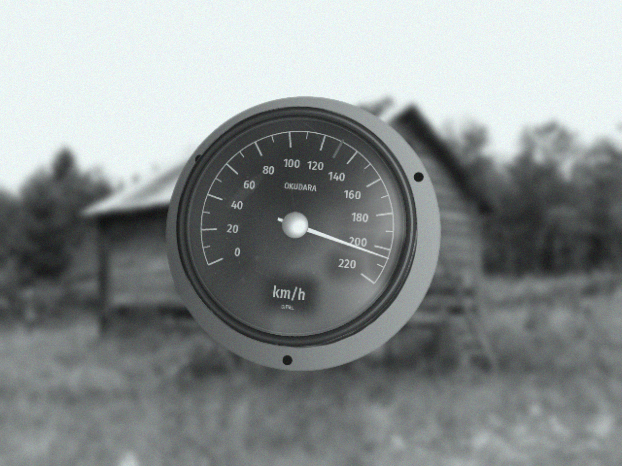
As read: 205 km/h
